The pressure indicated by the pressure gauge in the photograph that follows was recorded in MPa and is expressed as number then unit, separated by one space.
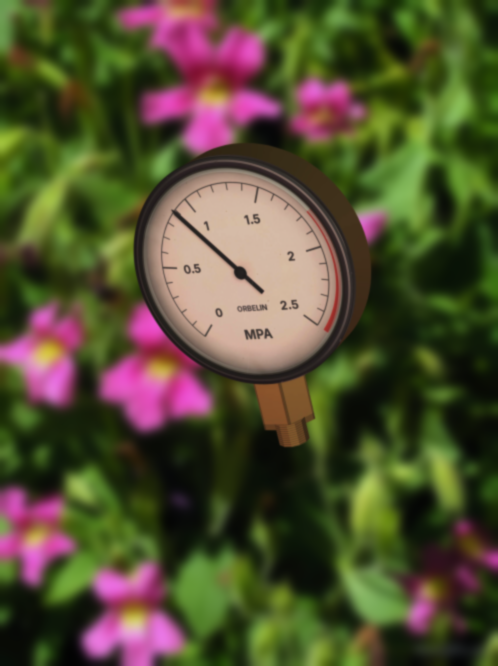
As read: 0.9 MPa
